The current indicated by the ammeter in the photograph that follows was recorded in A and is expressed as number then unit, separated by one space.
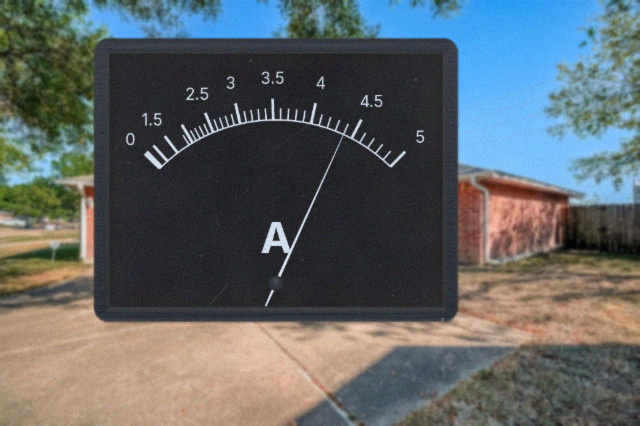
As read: 4.4 A
